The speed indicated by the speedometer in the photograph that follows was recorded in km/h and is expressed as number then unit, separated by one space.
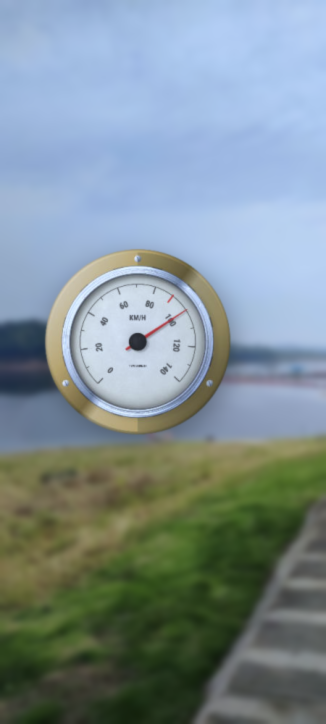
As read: 100 km/h
